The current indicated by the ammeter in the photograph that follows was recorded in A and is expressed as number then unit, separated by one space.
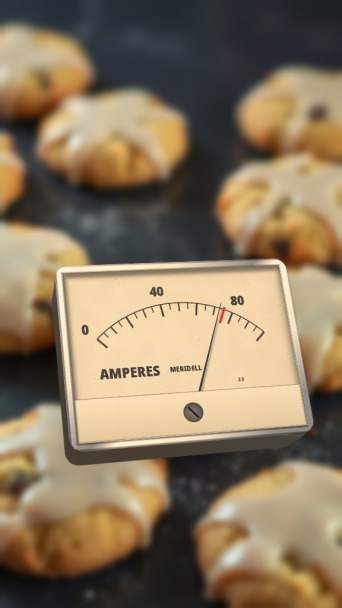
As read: 72.5 A
